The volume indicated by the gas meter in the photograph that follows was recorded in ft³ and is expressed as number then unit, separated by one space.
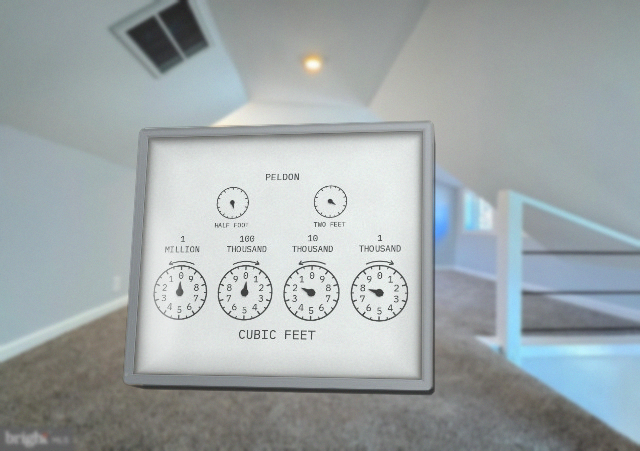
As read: 1800 ft³
